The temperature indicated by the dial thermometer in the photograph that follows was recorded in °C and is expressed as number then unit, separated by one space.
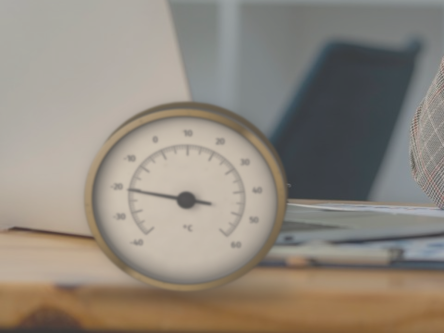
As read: -20 °C
